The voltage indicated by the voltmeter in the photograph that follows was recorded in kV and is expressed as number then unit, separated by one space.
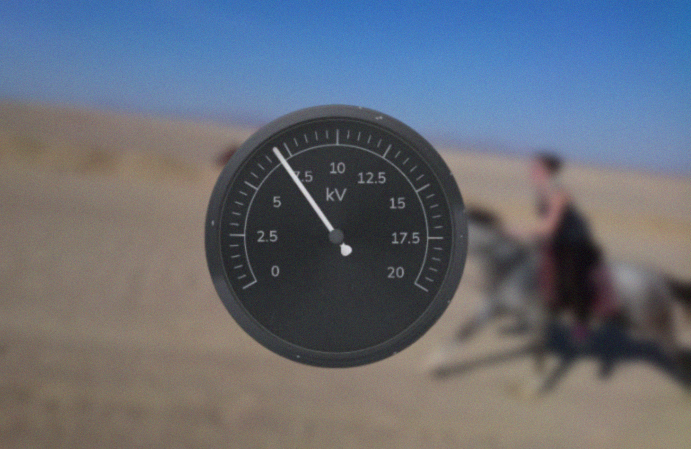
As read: 7 kV
